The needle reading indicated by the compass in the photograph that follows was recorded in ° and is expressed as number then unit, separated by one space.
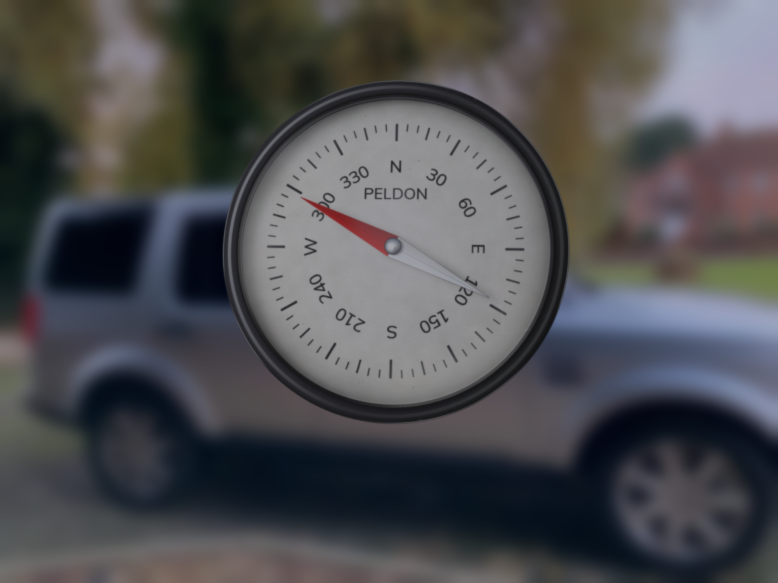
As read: 297.5 °
